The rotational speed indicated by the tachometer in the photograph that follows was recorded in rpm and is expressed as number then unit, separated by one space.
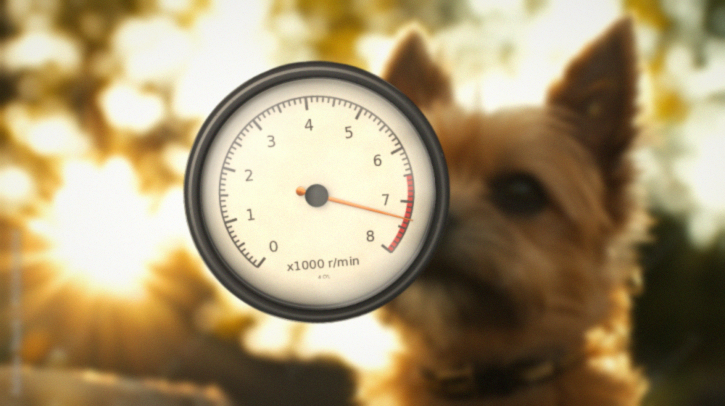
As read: 7300 rpm
